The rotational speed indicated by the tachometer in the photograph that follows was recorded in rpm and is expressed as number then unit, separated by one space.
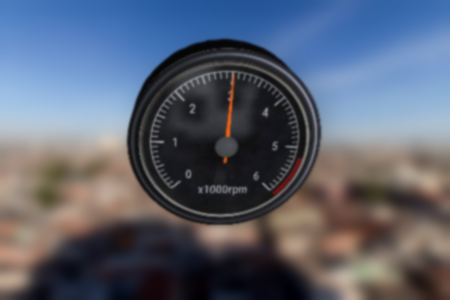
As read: 3000 rpm
